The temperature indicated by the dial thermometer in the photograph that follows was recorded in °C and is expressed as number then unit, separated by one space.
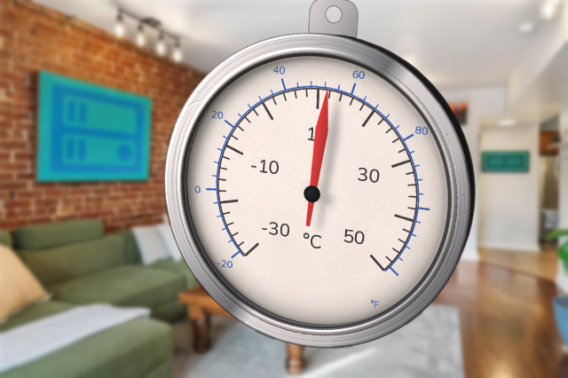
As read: 12 °C
